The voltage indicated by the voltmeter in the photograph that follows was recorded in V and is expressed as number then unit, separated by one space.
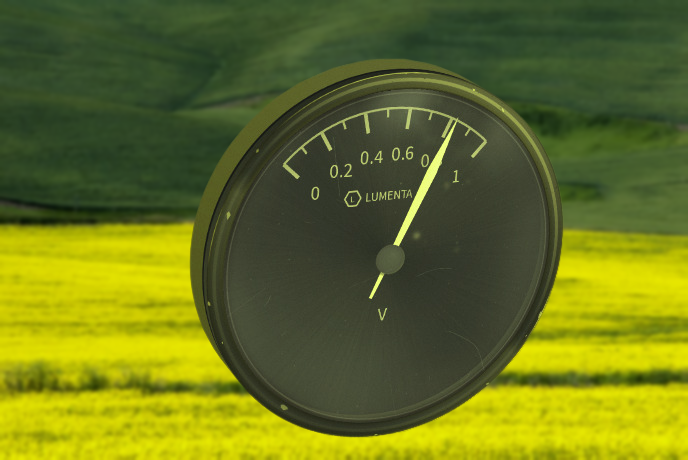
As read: 0.8 V
